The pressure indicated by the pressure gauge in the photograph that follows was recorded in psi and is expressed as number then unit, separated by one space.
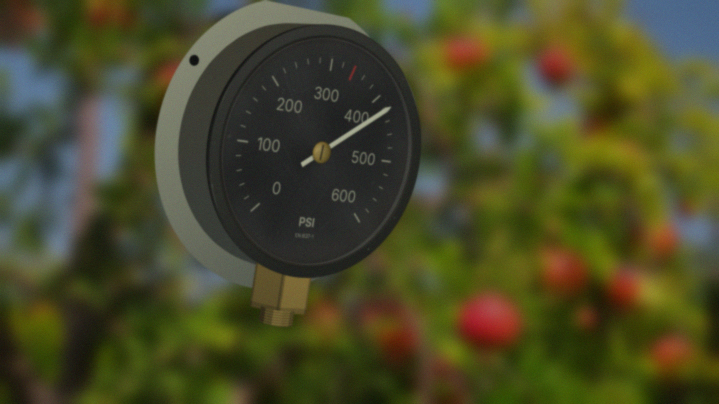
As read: 420 psi
